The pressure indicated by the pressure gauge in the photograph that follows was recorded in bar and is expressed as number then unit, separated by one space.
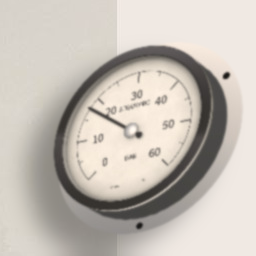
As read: 17.5 bar
